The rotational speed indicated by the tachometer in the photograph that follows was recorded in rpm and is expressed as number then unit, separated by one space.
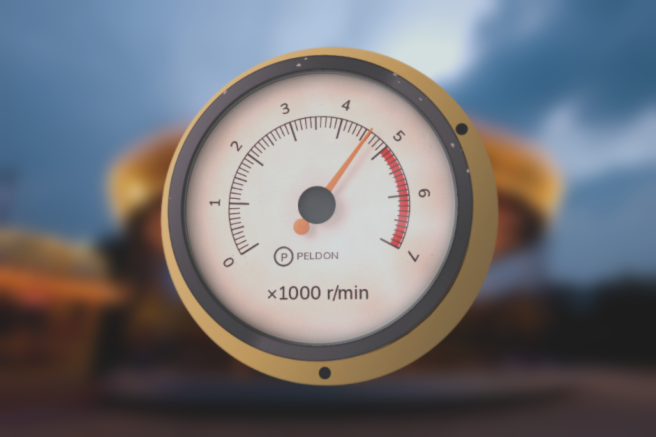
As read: 4600 rpm
